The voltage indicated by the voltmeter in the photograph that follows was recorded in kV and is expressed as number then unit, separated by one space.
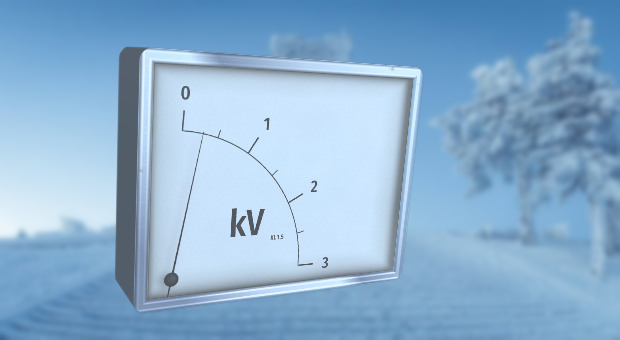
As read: 0.25 kV
